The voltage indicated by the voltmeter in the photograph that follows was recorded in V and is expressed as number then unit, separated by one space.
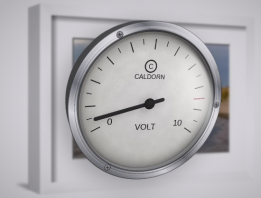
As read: 0.5 V
